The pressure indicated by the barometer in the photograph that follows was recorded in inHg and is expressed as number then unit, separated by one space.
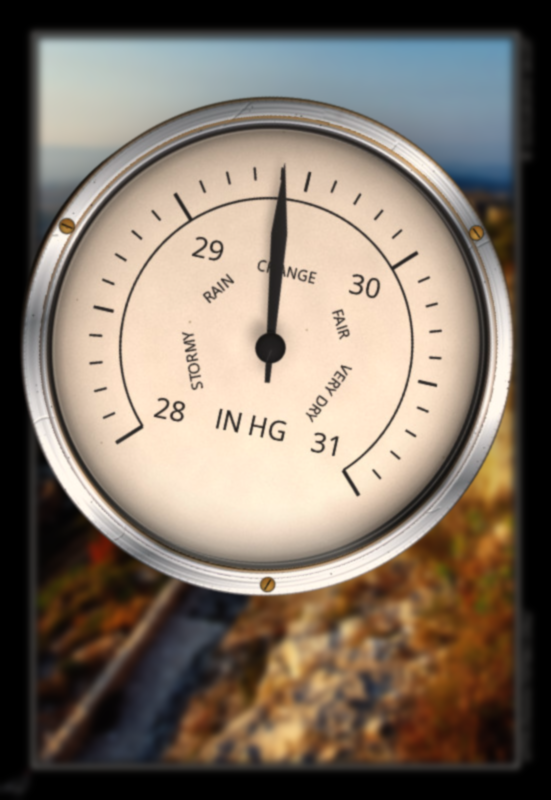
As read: 29.4 inHg
